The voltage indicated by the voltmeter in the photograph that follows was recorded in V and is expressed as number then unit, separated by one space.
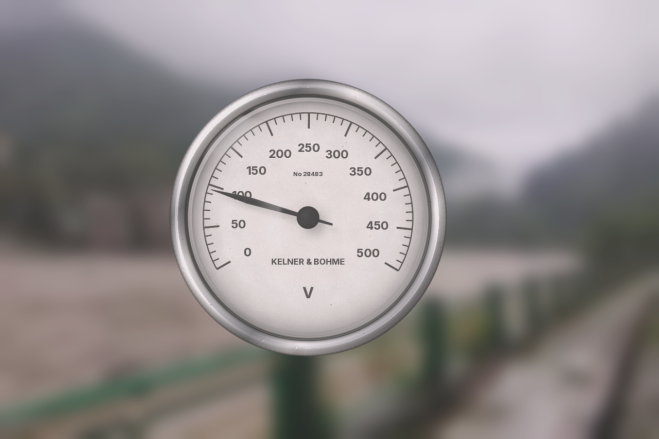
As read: 95 V
